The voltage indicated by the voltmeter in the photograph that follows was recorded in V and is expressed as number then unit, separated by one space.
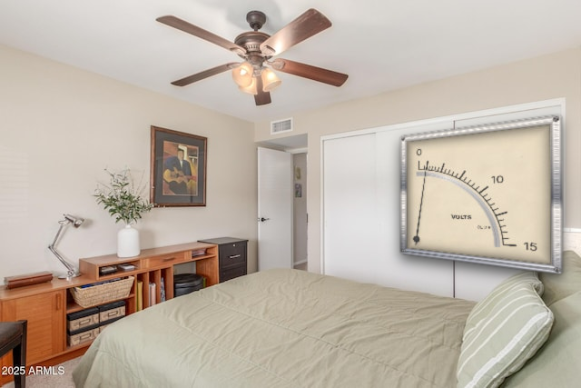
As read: 2.5 V
